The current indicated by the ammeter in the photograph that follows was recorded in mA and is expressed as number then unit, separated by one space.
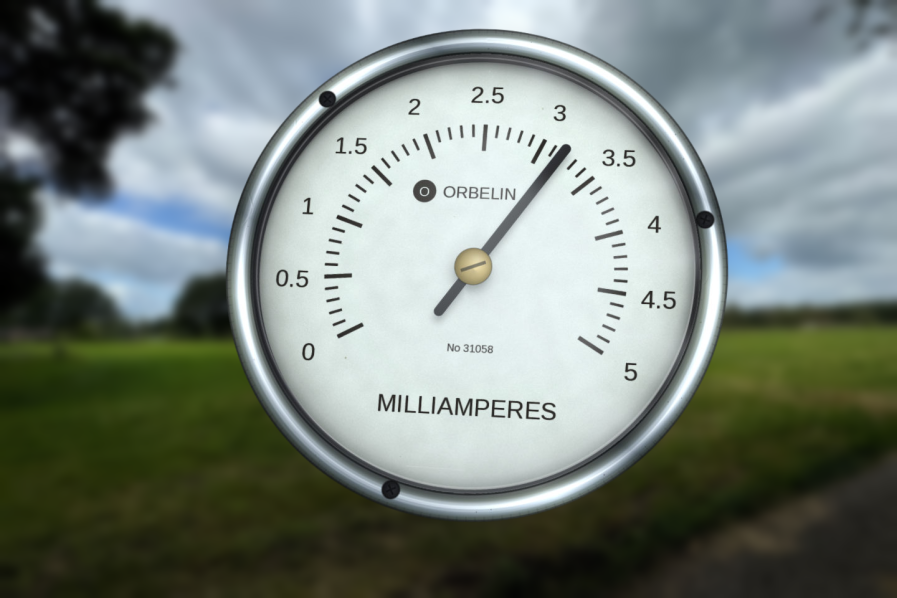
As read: 3.2 mA
